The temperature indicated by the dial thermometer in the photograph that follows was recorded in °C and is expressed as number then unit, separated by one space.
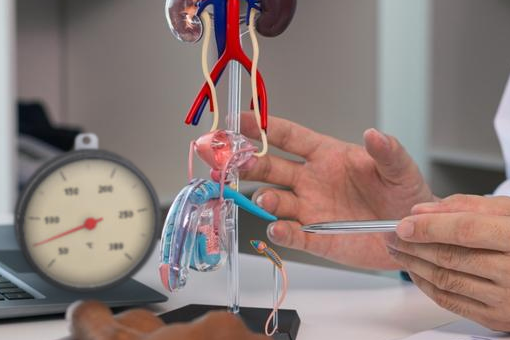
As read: 75 °C
